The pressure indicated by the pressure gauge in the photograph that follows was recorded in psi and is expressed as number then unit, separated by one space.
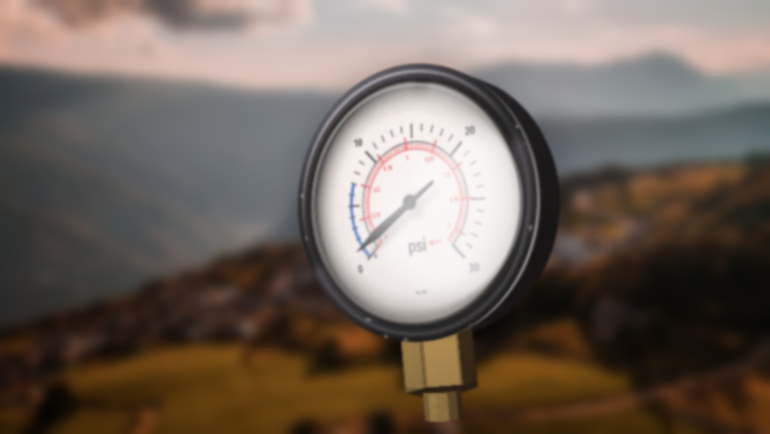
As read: 1 psi
